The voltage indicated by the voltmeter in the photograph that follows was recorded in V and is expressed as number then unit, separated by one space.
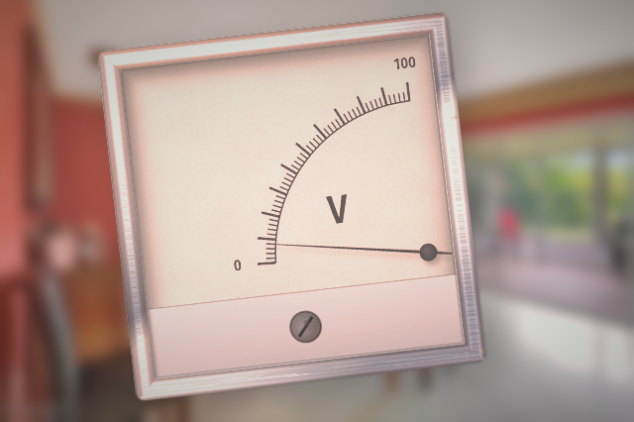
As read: 8 V
